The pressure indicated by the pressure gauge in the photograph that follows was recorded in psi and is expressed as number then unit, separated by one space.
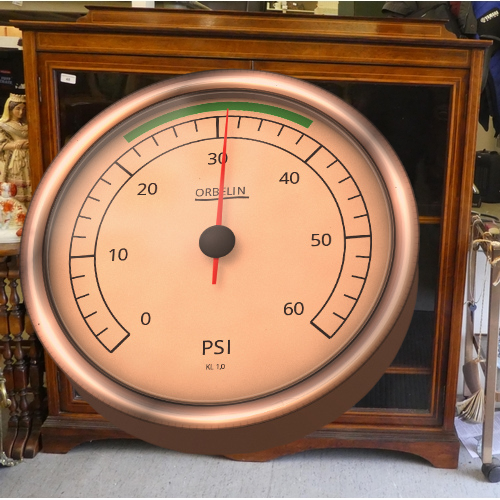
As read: 31 psi
